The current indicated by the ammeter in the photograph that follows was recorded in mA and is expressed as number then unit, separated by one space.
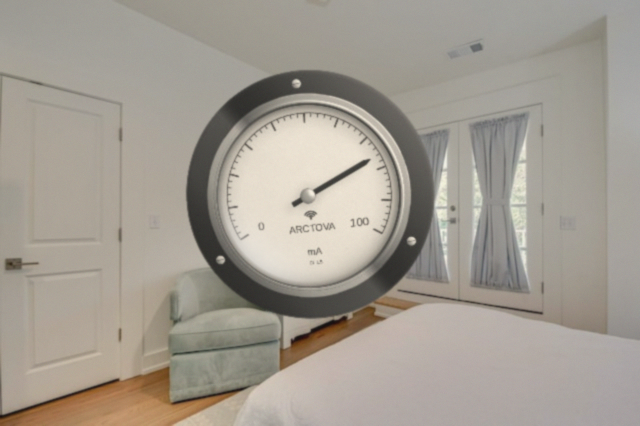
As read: 76 mA
